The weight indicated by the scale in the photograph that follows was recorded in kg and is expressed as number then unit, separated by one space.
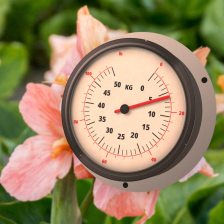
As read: 6 kg
